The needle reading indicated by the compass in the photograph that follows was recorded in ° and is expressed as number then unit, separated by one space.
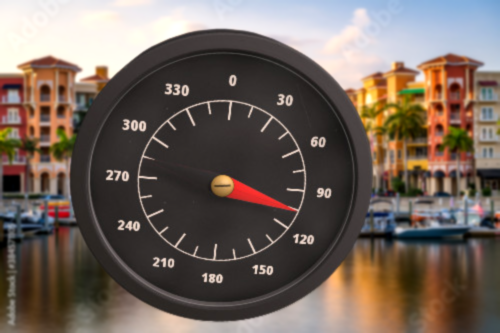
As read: 105 °
